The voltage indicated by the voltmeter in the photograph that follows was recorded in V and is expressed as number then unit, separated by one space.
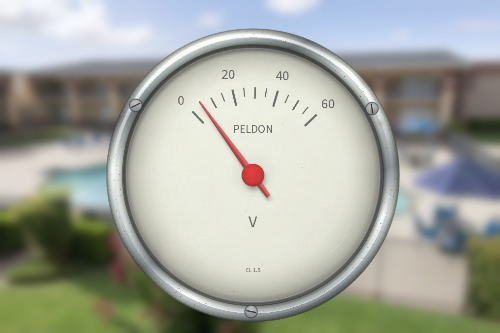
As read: 5 V
